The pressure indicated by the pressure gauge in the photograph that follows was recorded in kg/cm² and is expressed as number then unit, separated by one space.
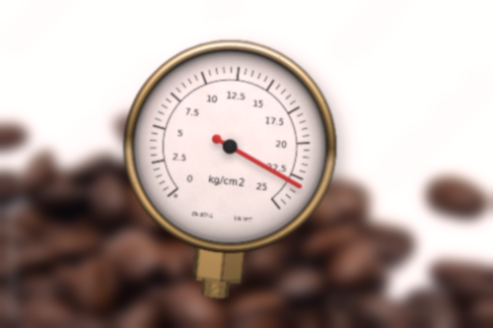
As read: 23 kg/cm²
